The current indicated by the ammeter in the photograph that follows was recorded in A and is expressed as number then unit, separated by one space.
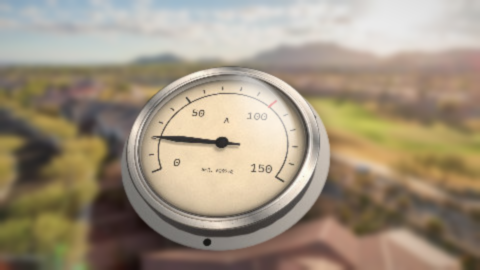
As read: 20 A
